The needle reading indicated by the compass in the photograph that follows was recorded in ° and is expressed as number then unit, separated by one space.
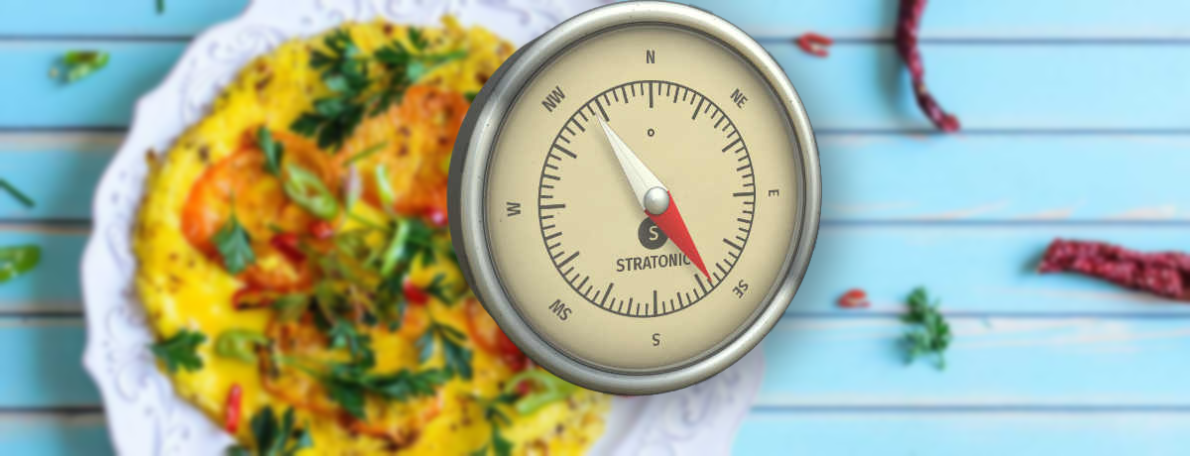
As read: 145 °
